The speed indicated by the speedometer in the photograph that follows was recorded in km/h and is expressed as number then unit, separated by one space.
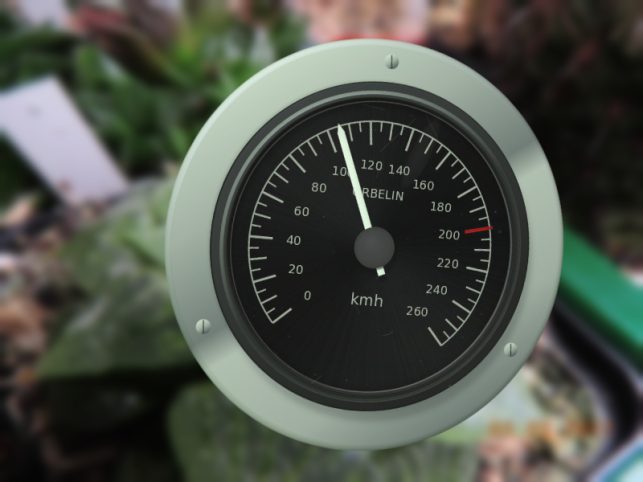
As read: 105 km/h
